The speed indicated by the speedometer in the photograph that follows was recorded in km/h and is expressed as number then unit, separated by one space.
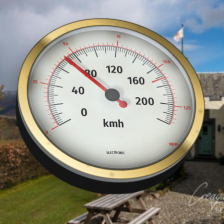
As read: 70 km/h
